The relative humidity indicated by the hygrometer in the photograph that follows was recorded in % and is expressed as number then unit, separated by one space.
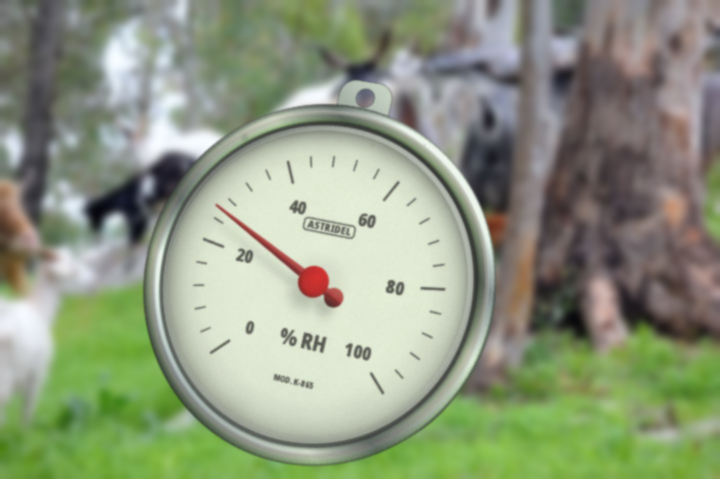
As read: 26 %
